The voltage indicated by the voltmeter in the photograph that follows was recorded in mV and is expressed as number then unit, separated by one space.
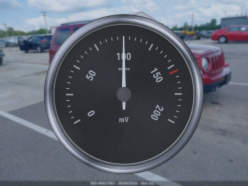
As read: 100 mV
